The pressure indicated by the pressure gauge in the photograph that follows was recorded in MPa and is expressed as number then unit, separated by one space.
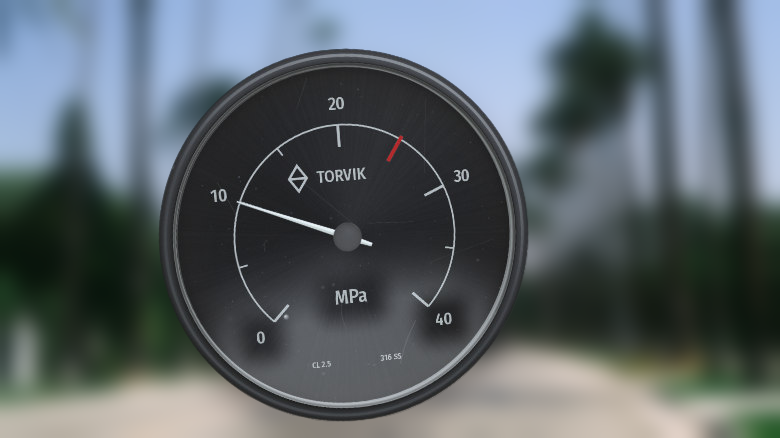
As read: 10 MPa
